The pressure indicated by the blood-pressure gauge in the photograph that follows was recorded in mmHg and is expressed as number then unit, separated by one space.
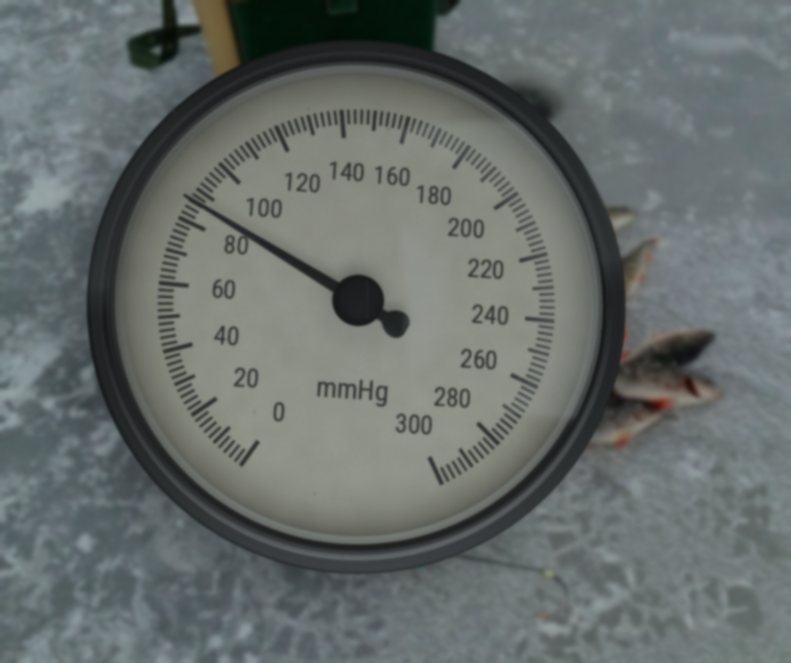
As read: 86 mmHg
